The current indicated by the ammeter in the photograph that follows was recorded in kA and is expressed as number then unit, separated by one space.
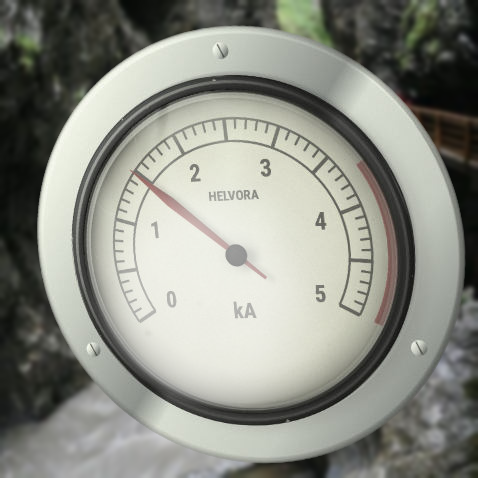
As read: 1.5 kA
